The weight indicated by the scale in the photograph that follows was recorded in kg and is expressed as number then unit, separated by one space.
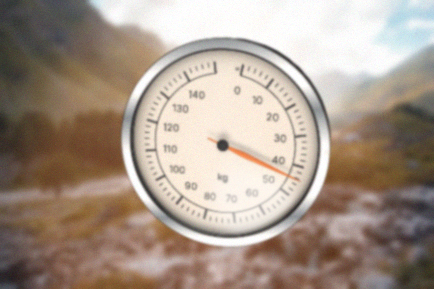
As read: 44 kg
